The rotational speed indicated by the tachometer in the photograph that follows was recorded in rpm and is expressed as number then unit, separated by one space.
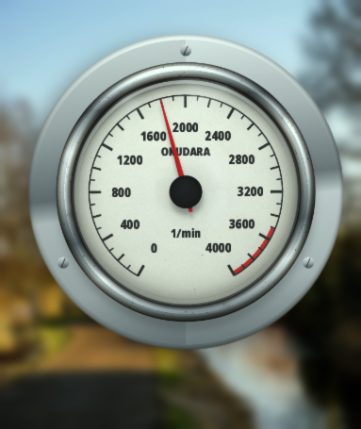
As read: 1800 rpm
